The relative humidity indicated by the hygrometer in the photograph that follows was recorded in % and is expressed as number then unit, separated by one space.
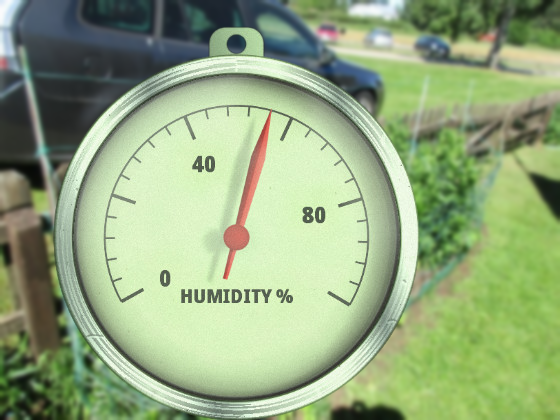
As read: 56 %
